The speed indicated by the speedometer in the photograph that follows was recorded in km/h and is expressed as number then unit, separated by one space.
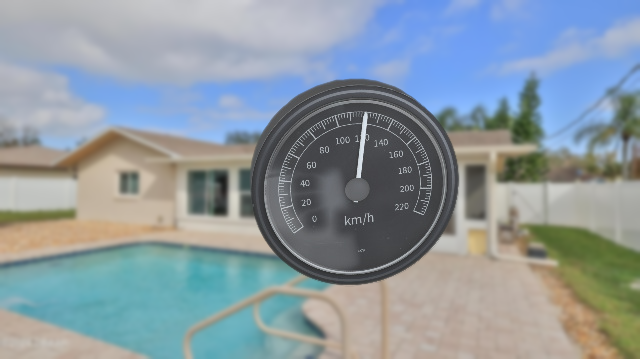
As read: 120 km/h
